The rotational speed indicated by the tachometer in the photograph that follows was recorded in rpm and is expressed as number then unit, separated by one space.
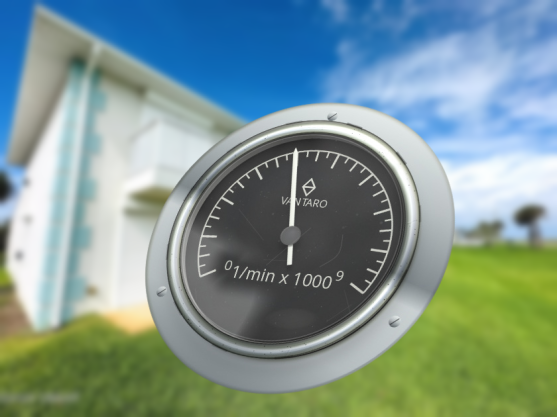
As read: 4000 rpm
